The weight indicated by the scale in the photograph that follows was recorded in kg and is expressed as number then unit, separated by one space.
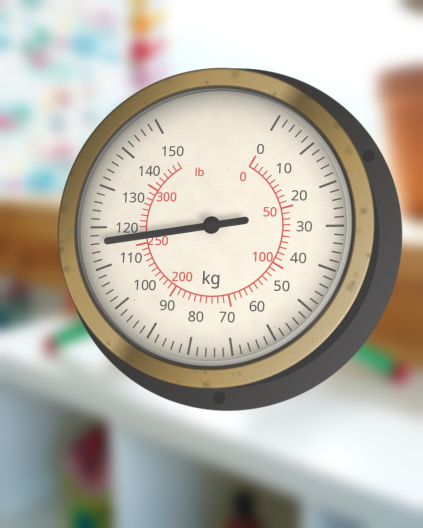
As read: 116 kg
